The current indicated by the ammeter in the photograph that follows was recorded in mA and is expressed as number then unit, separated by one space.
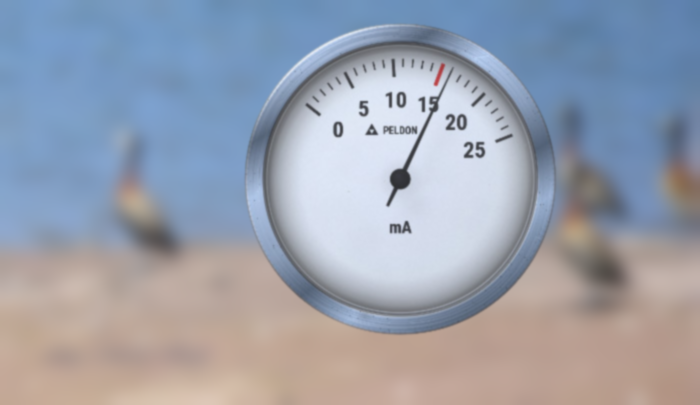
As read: 16 mA
